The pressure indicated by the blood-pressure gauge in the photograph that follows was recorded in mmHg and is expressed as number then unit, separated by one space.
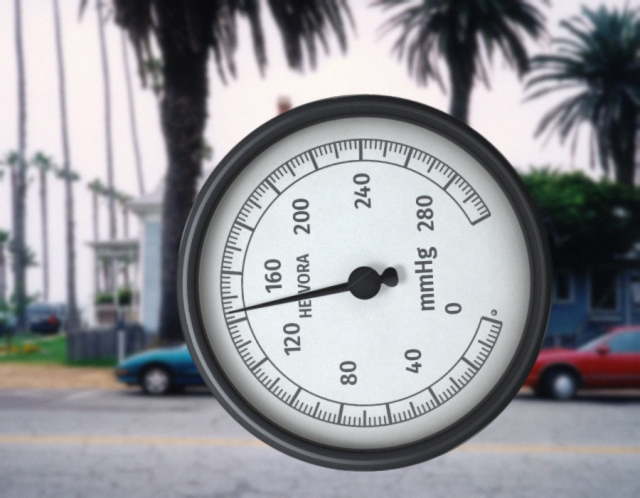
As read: 144 mmHg
